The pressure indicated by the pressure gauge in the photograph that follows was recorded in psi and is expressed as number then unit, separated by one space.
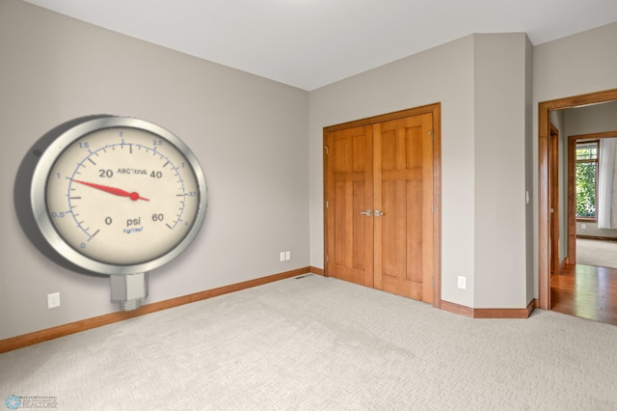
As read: 14 psi
